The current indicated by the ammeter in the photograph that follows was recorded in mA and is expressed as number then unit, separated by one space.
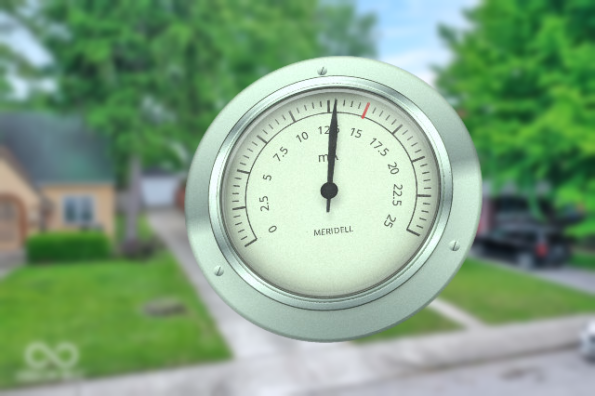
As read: 13 mA
